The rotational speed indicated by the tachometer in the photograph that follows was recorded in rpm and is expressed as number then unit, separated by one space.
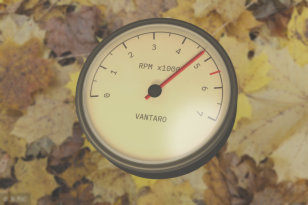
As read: 4750 rpm
